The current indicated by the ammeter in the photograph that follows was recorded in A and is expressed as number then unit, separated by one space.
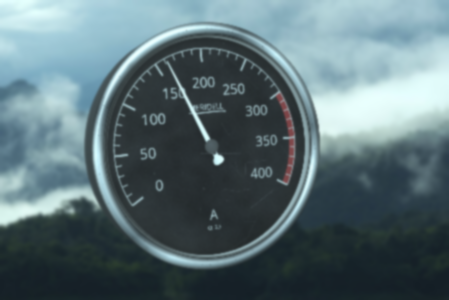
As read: 160 A
